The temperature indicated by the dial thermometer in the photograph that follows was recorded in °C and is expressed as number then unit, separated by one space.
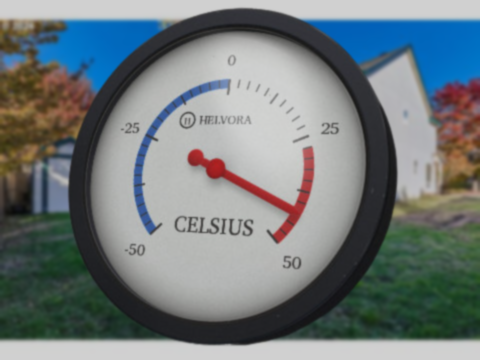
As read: 42.5 °C
